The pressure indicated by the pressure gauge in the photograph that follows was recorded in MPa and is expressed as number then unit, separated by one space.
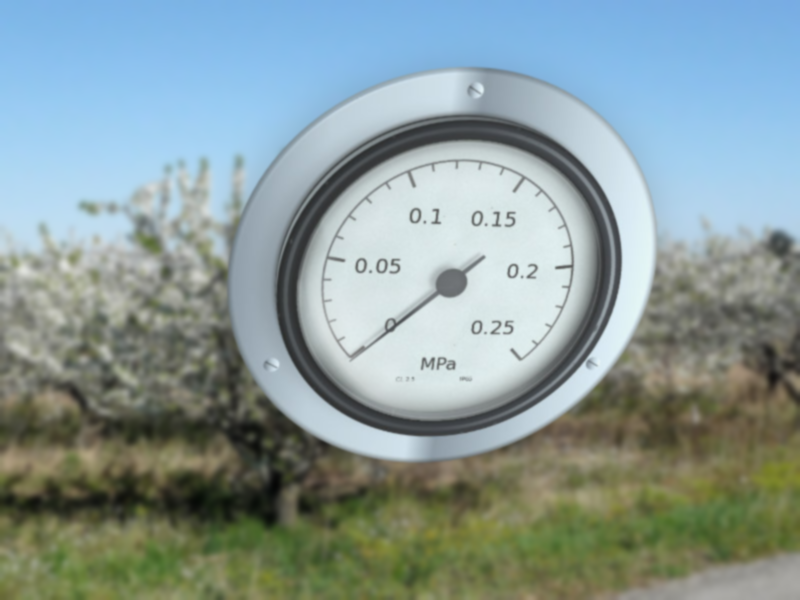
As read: 0 MPa
